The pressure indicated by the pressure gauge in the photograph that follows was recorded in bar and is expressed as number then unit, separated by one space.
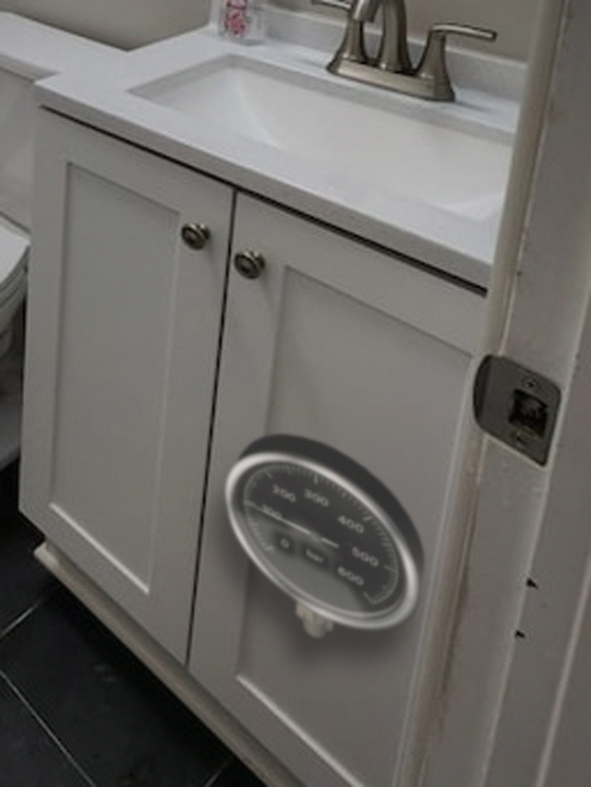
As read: 100 bar
